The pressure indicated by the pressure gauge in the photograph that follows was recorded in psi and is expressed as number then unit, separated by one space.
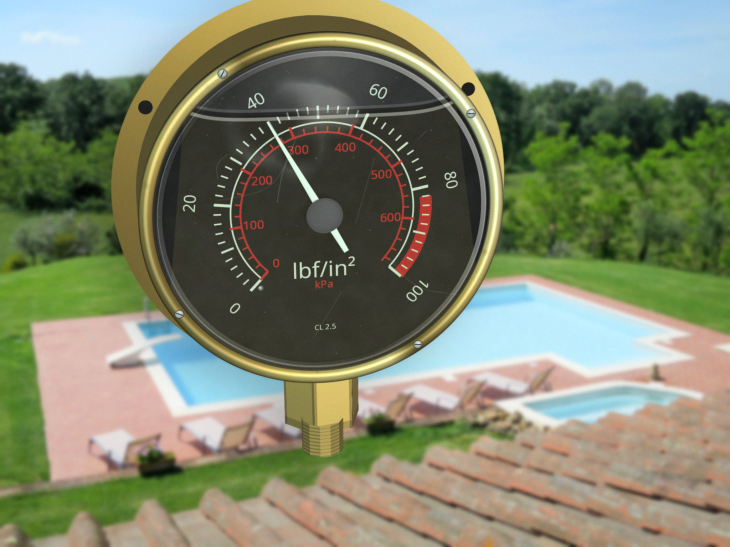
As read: 40 psi
